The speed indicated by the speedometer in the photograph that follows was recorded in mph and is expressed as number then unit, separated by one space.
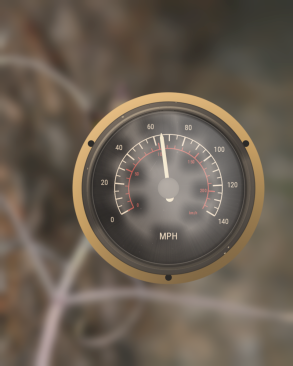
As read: 65 mph
